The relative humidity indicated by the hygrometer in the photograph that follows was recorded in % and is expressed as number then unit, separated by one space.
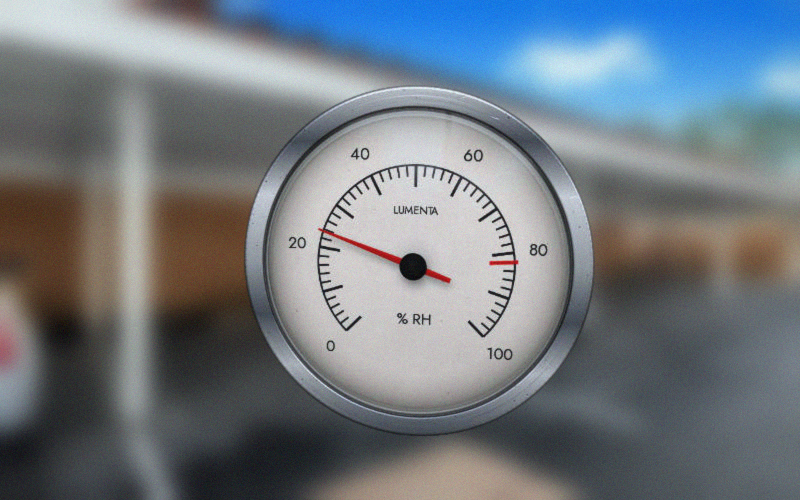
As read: 24 %
